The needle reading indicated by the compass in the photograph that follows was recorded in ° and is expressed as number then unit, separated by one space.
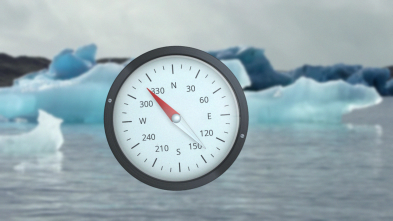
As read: 320 °
